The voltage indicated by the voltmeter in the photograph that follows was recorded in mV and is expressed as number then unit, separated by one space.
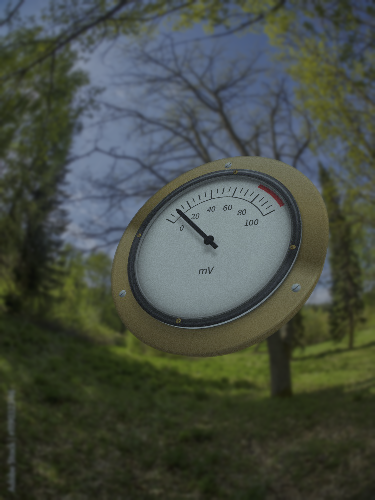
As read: 10 mV
